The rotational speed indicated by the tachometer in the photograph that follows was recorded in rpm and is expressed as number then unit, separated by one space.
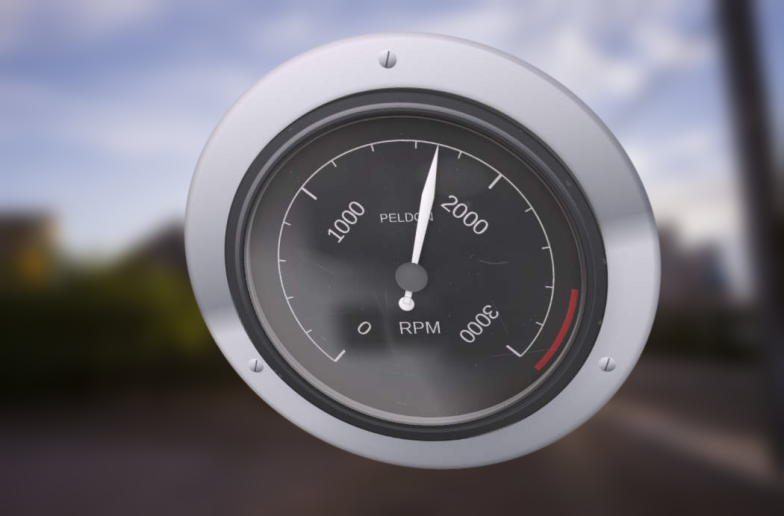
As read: 1700 rpm
